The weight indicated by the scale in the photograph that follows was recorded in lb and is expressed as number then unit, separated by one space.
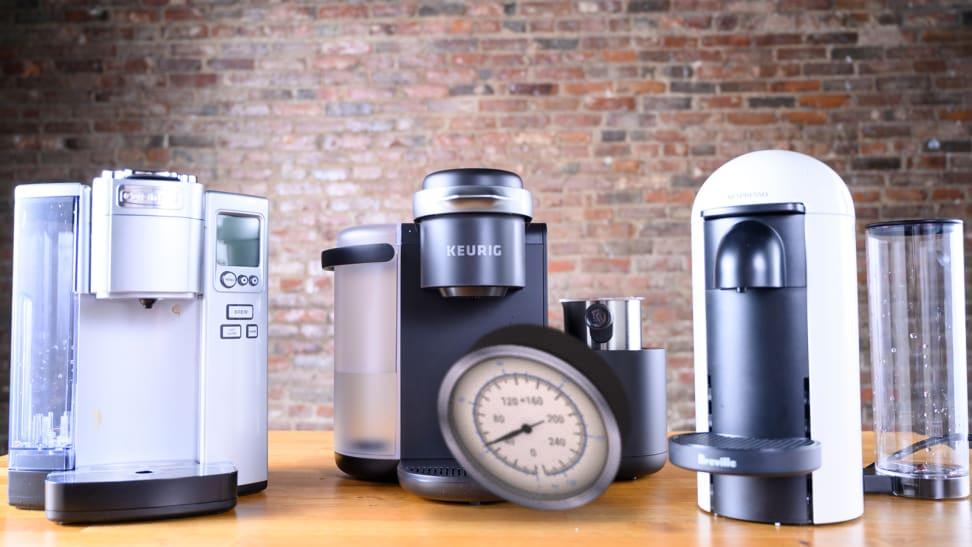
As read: 50 lb
